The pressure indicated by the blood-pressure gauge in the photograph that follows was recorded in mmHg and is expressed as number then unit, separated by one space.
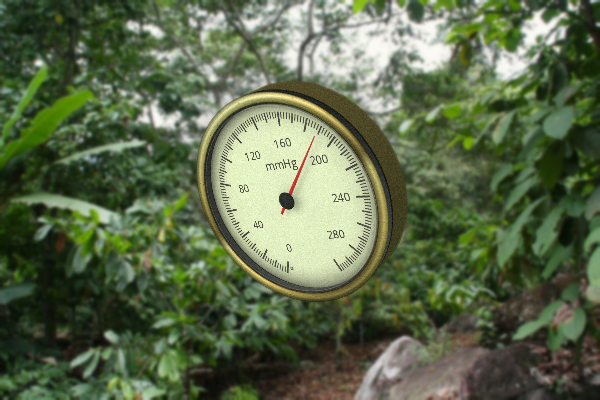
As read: 190 mmHg
